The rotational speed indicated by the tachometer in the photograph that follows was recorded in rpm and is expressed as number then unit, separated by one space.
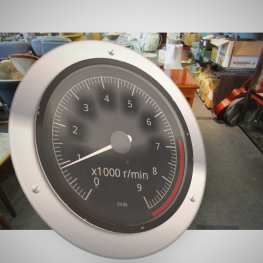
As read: 900 rpm
